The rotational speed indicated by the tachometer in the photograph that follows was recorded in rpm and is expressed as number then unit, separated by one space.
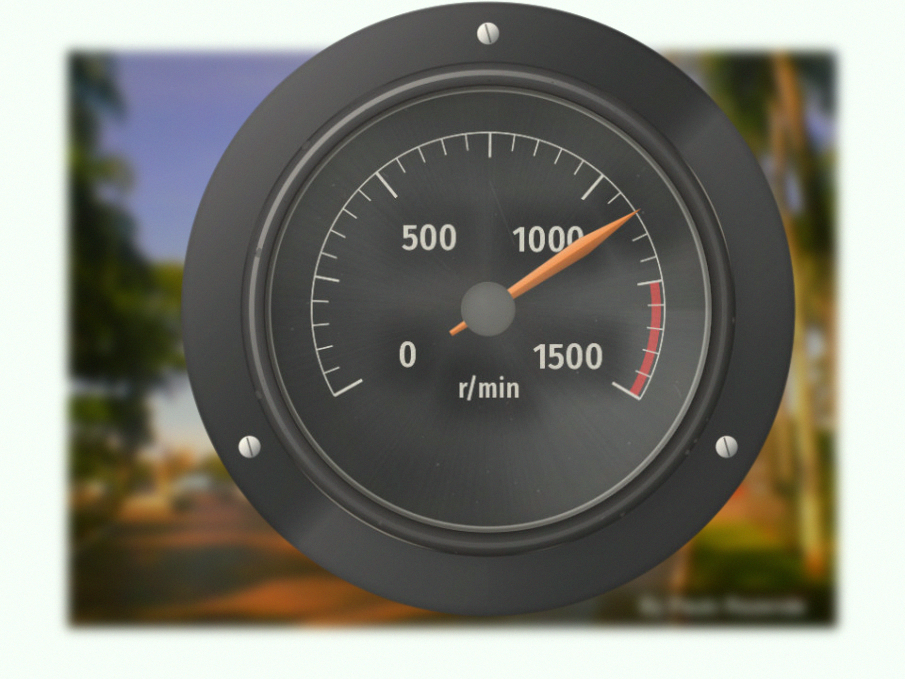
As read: 1100 rpm
